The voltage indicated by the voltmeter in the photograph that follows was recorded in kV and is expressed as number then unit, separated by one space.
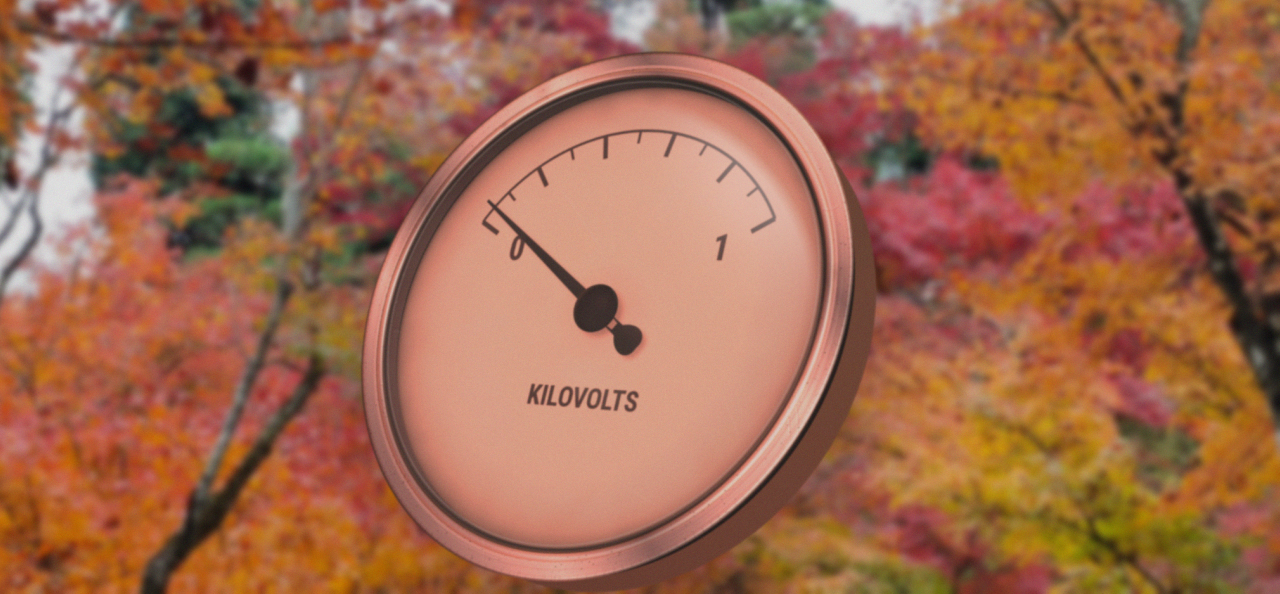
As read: 0.05 kV
